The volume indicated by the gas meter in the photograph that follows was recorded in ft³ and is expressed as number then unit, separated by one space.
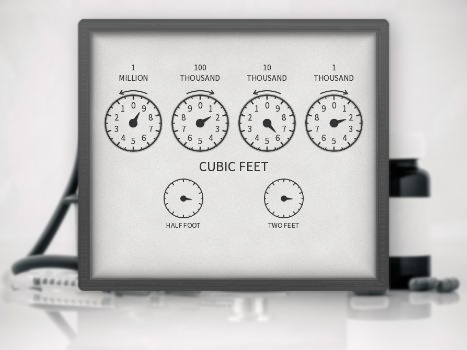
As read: 916200 ft³
